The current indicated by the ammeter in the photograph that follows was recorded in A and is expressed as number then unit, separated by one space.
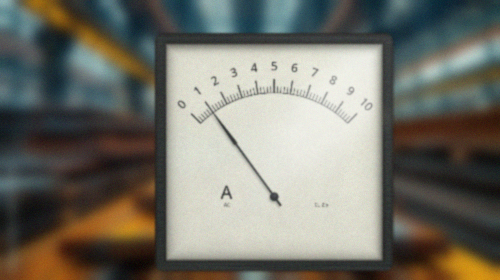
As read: 1 A
